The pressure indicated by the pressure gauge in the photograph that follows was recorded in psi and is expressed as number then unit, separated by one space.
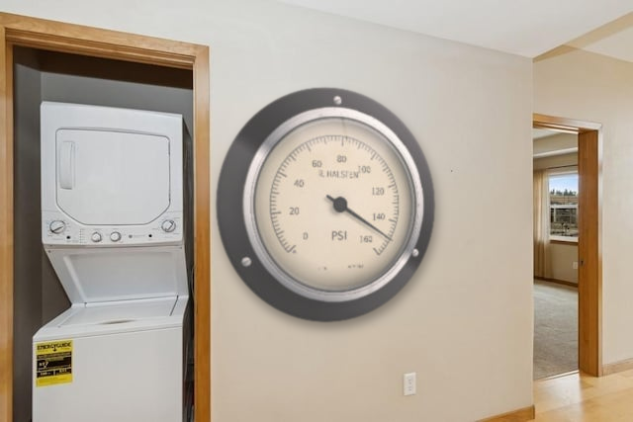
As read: 150 psi
